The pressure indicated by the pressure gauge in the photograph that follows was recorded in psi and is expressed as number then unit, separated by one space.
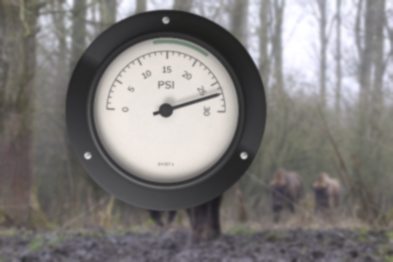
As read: 27 psi
